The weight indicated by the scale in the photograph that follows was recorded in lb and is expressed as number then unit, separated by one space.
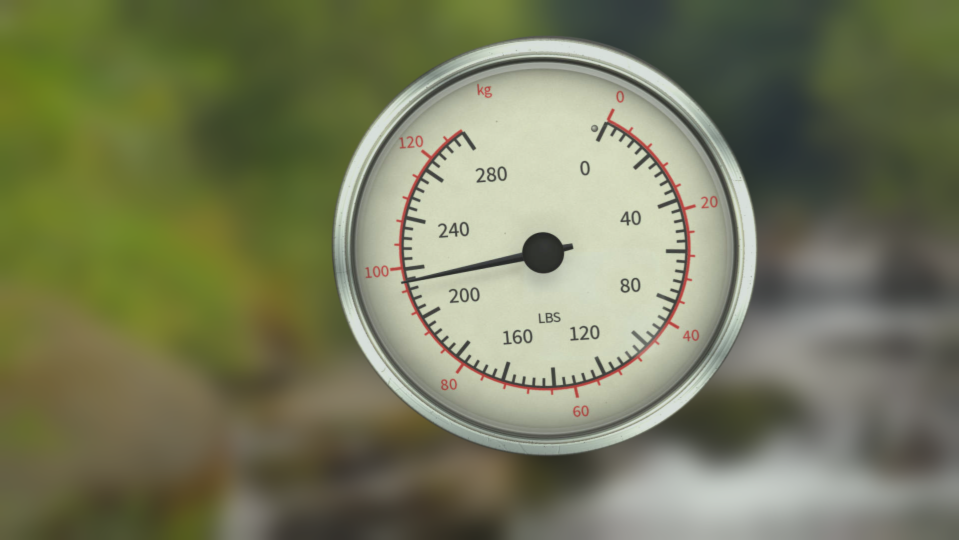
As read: 216 lb
